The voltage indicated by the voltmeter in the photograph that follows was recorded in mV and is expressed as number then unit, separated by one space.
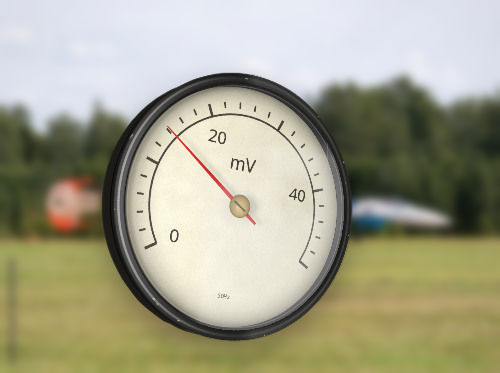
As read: 14 mV
